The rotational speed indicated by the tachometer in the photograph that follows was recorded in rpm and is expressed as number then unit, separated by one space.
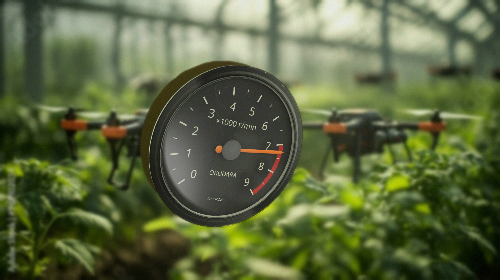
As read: 7250 rpm
